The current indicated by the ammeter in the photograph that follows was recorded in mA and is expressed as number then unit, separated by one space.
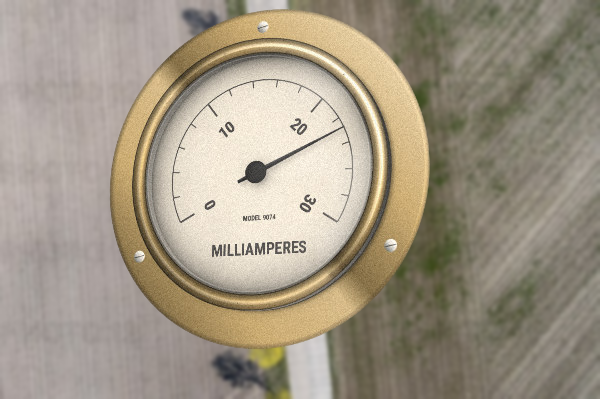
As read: 23 mA
